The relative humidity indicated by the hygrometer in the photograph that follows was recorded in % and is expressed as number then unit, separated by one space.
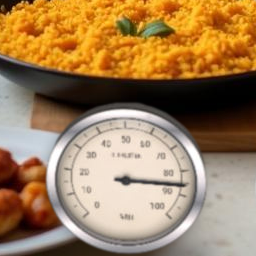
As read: 85 %
